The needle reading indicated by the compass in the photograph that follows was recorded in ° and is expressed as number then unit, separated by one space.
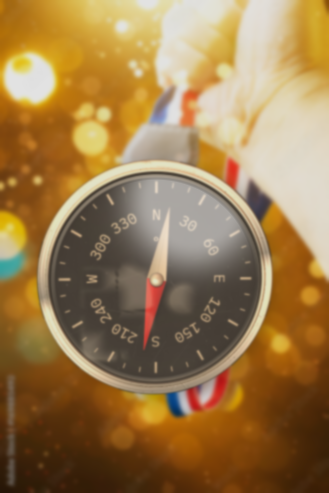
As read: 190 °
